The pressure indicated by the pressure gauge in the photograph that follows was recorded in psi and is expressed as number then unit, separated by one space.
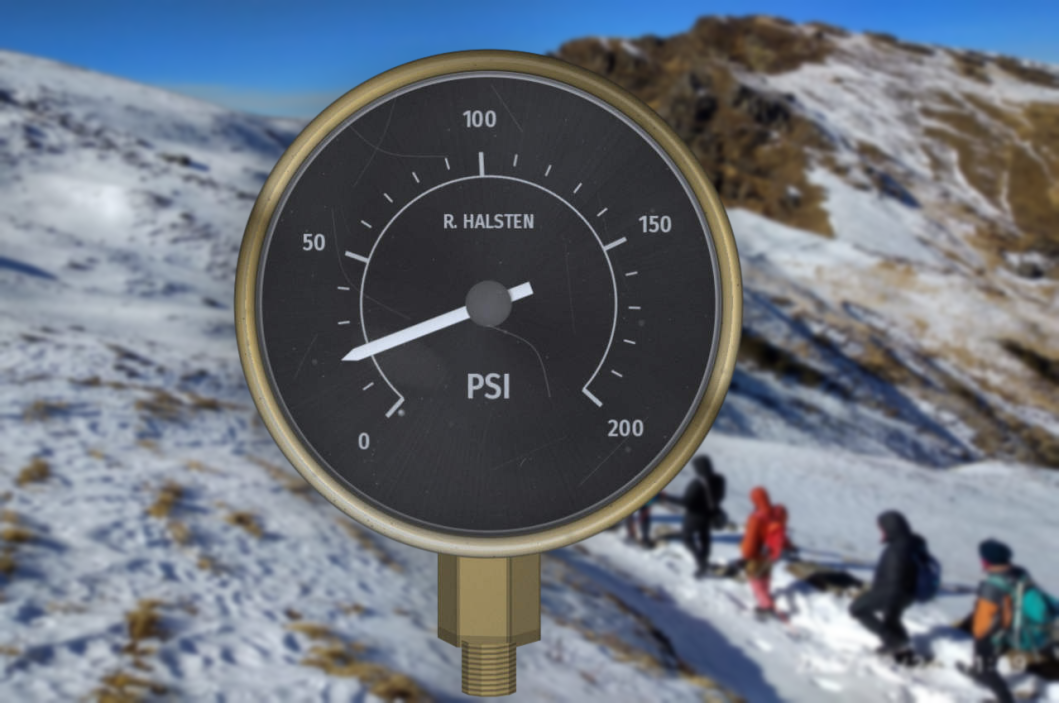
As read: 20 psi
